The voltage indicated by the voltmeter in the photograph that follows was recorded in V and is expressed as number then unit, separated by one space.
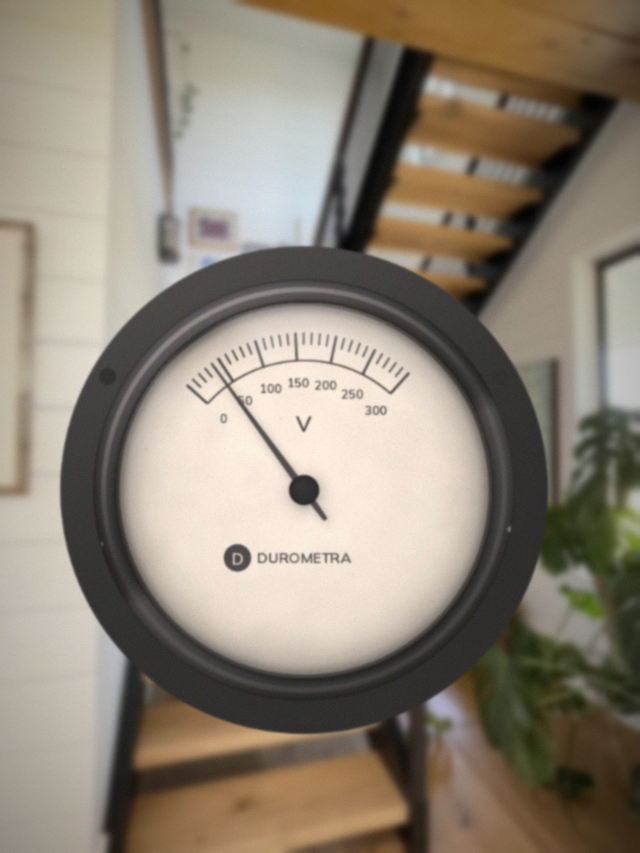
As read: 40 V
